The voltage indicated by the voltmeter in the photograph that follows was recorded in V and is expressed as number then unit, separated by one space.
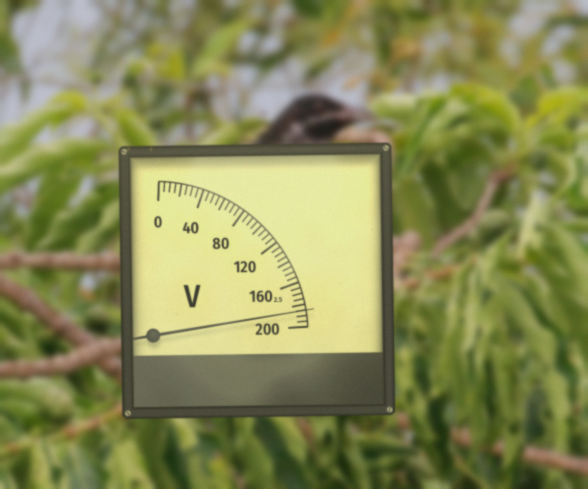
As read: 185 V
